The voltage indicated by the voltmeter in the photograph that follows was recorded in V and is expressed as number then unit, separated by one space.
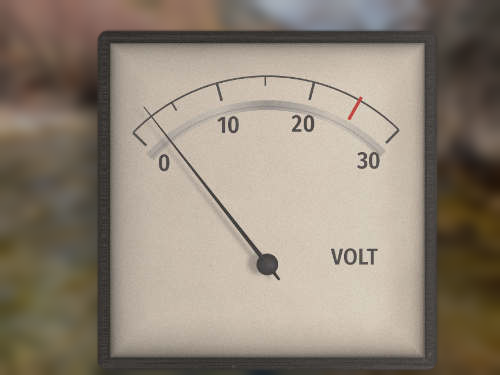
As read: 2.5 V
